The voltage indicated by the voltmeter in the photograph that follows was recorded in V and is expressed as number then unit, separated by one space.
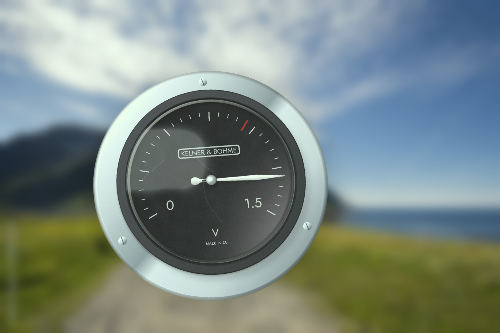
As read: 1.3 V
